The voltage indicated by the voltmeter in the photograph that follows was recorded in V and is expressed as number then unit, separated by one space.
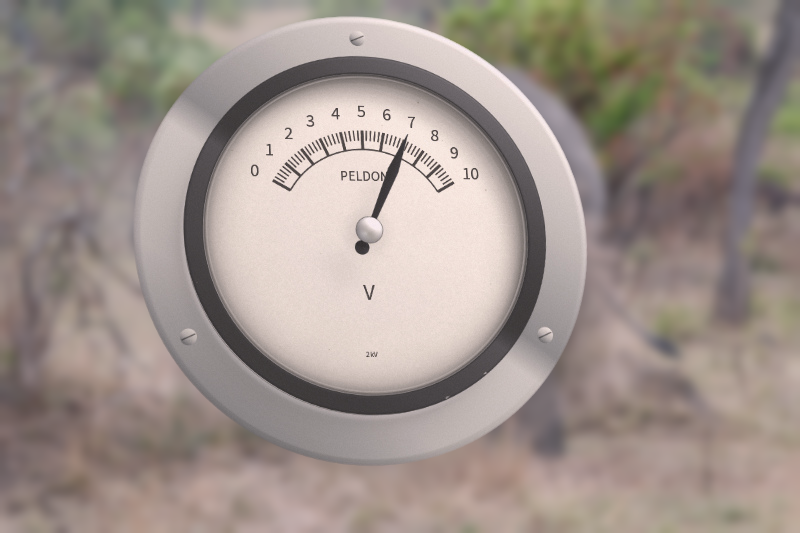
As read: 7 V
